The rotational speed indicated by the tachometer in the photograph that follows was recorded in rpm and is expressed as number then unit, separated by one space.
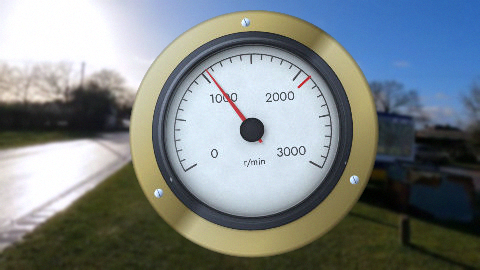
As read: 1050 rpm
